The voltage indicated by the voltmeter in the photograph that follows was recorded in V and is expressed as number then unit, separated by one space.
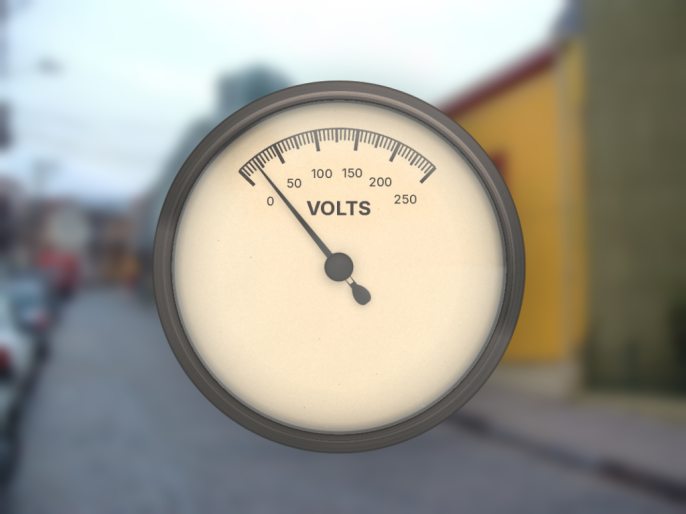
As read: 20 V
